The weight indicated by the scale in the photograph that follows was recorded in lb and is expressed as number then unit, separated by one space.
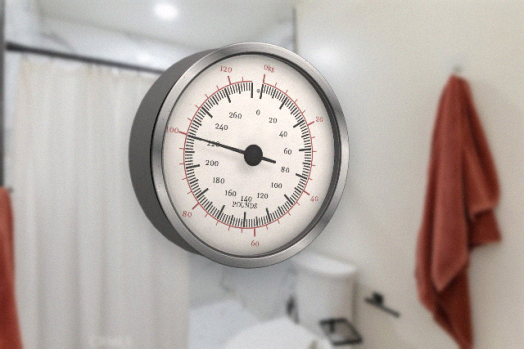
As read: 220 lb
